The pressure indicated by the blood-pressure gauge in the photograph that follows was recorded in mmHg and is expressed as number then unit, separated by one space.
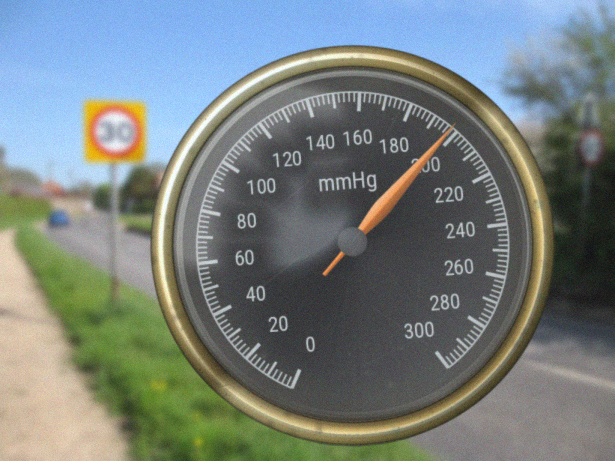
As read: 198 mmHg
